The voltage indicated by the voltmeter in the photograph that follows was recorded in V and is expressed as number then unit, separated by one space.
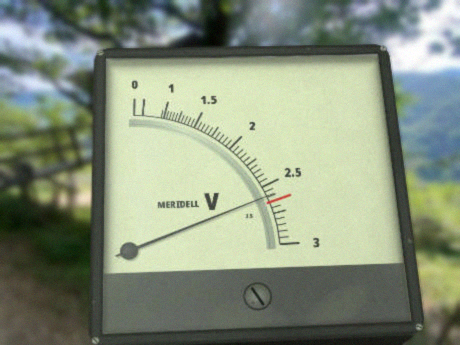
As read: 2.6 V
